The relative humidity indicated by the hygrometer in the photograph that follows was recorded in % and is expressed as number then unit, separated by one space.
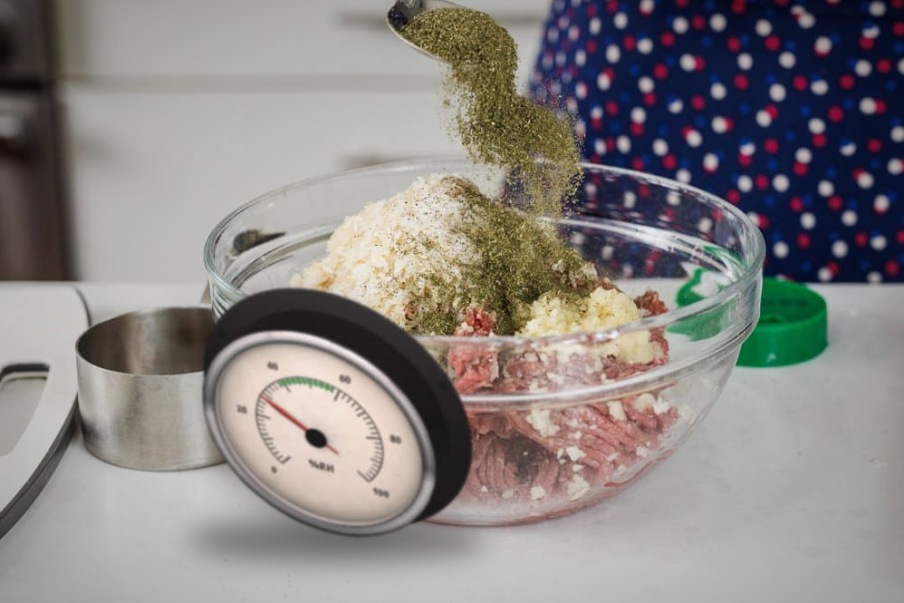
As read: 30 %
